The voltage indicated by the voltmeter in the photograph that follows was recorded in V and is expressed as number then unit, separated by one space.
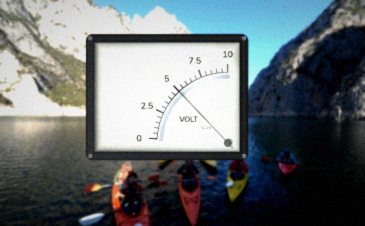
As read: 5 V
